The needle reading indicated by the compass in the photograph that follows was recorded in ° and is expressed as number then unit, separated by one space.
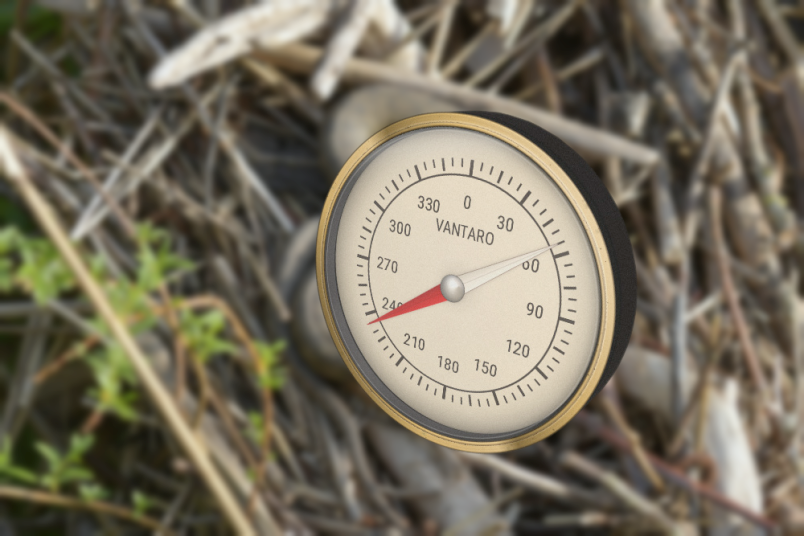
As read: 235 °
